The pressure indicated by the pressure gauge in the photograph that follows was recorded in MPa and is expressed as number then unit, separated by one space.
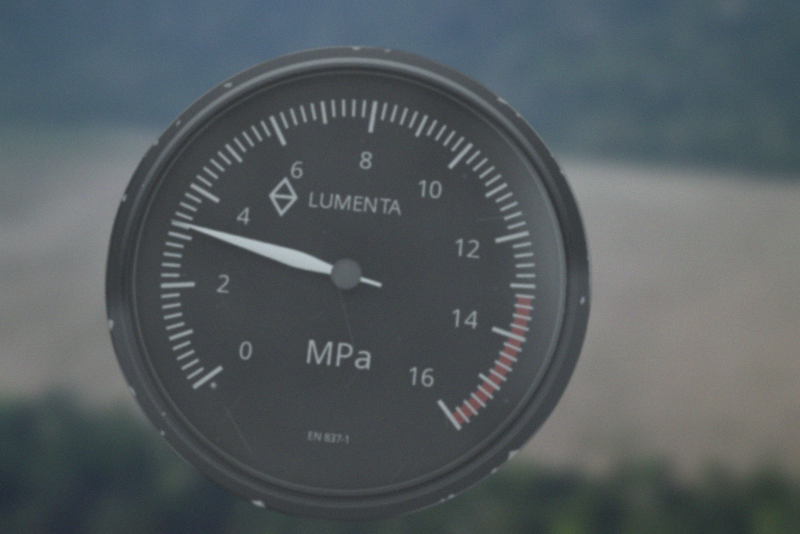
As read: 3.2 MPa
